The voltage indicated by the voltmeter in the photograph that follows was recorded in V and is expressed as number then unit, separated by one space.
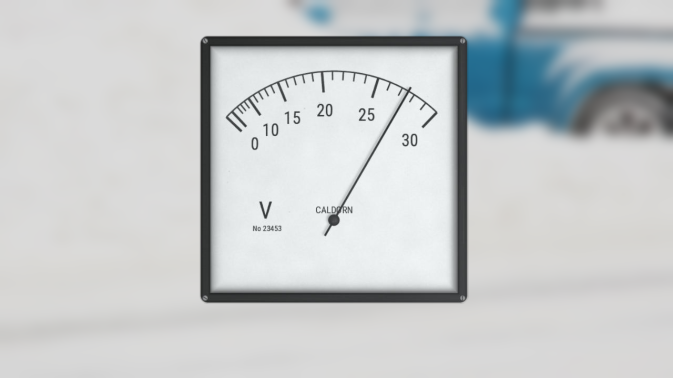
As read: 27.5 V
